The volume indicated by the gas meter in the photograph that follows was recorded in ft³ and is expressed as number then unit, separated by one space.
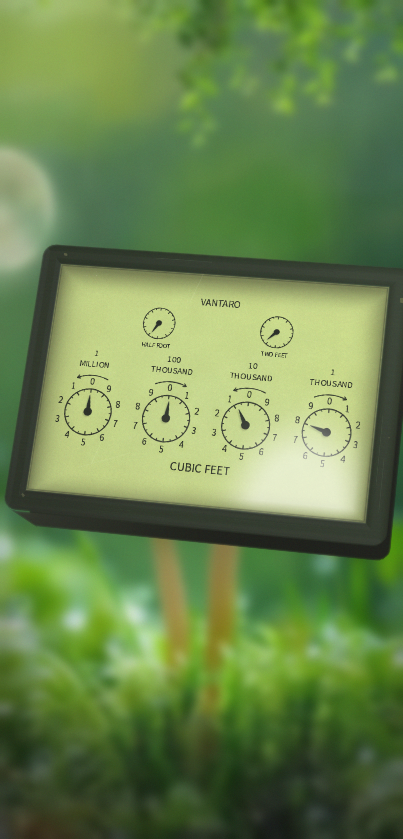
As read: 800 ft³
